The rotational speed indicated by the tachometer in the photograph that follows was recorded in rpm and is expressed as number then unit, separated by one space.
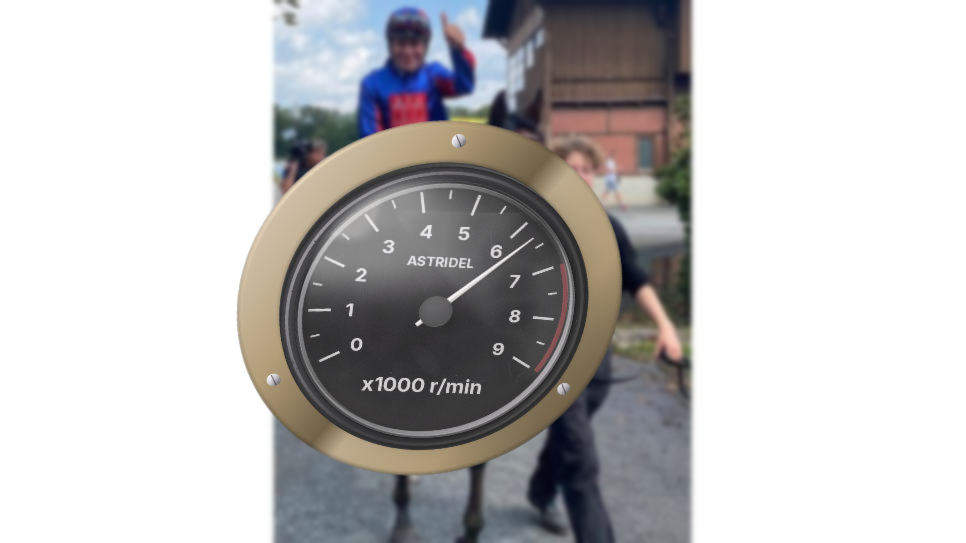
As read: 6250 rpm
